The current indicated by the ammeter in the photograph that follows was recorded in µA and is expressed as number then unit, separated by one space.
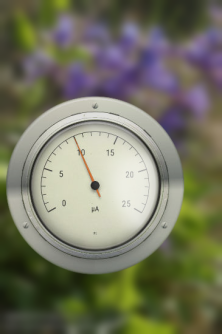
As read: 10 µA
